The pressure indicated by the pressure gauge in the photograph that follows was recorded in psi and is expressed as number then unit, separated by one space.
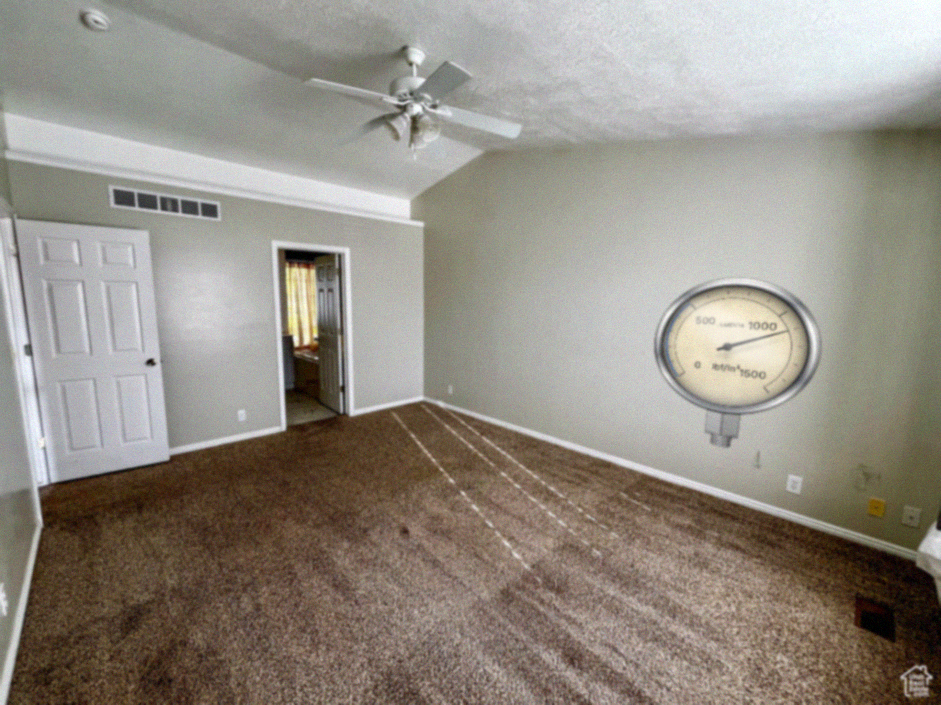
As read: 1100 psi
